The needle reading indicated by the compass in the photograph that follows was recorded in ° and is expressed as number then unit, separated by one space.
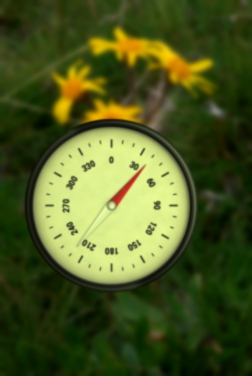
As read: 40 °
